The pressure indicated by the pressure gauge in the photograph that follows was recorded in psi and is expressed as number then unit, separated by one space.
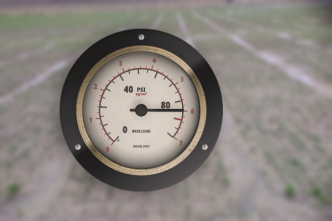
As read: 85 psi
